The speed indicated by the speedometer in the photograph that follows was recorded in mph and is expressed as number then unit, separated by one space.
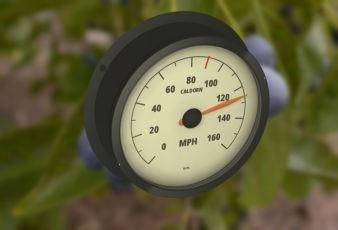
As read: 125 mph
